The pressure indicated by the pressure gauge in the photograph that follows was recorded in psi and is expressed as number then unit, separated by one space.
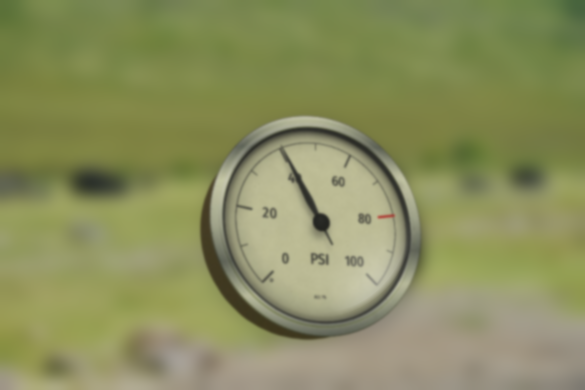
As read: 40 psi
